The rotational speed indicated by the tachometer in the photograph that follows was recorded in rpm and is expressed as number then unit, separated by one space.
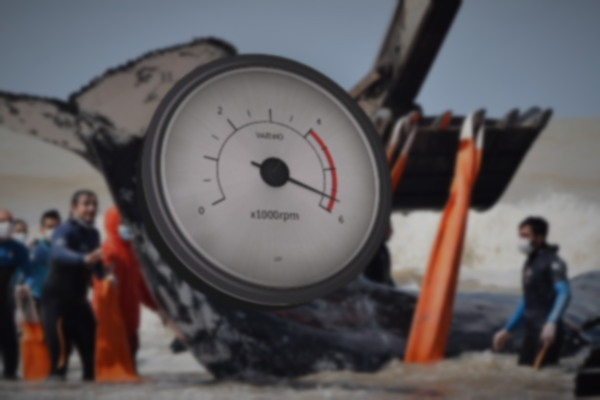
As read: 5750 rpm
